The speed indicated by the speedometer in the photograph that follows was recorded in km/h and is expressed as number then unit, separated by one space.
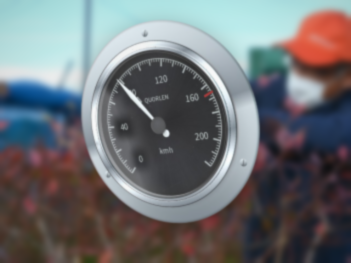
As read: 80 km/h
